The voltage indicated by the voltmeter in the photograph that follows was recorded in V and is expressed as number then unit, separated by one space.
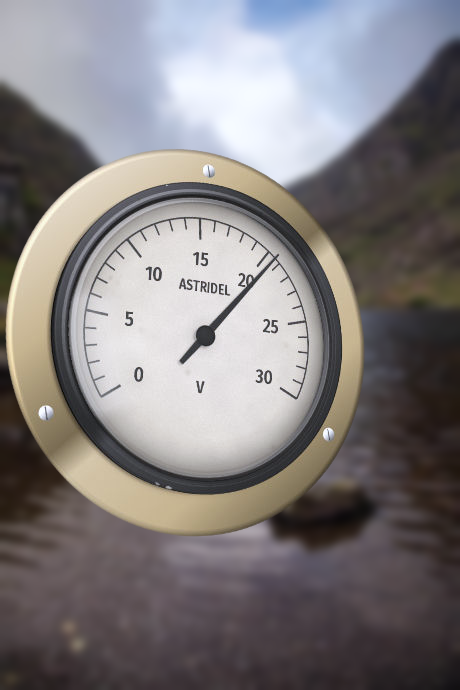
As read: 20.5 V
